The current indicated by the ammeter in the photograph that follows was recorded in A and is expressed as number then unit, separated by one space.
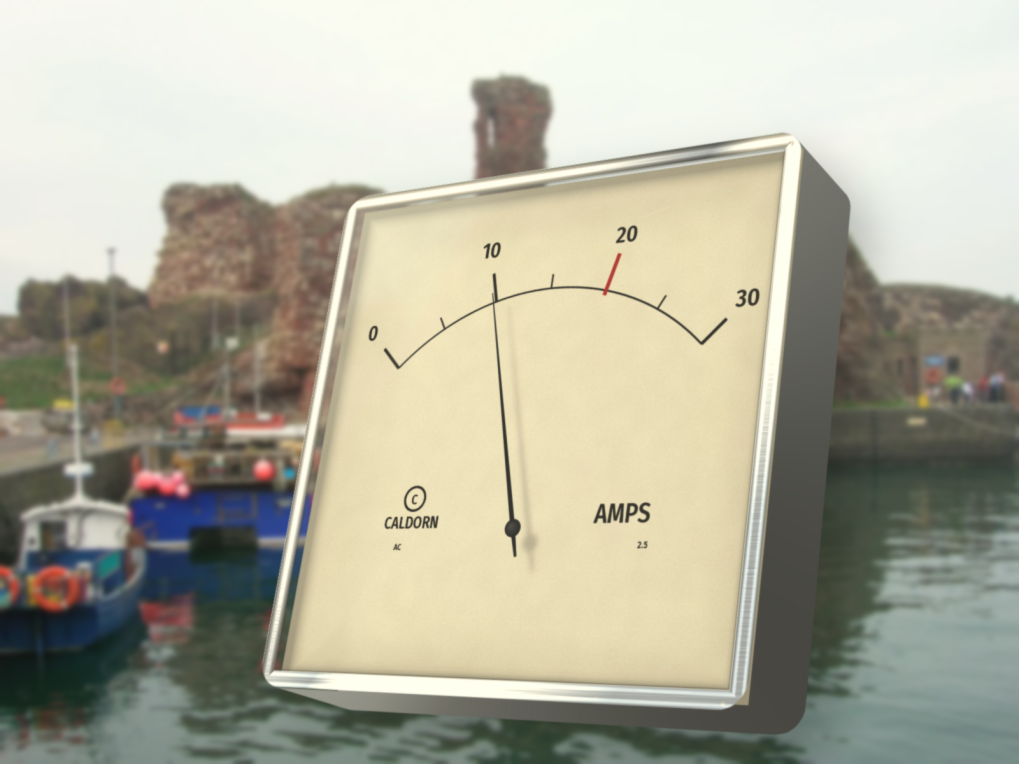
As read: 10 A
